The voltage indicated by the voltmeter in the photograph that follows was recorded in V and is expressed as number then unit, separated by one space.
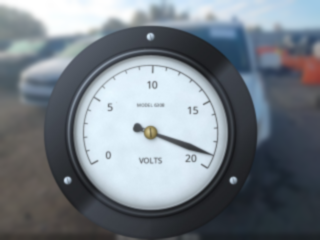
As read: 19 V
